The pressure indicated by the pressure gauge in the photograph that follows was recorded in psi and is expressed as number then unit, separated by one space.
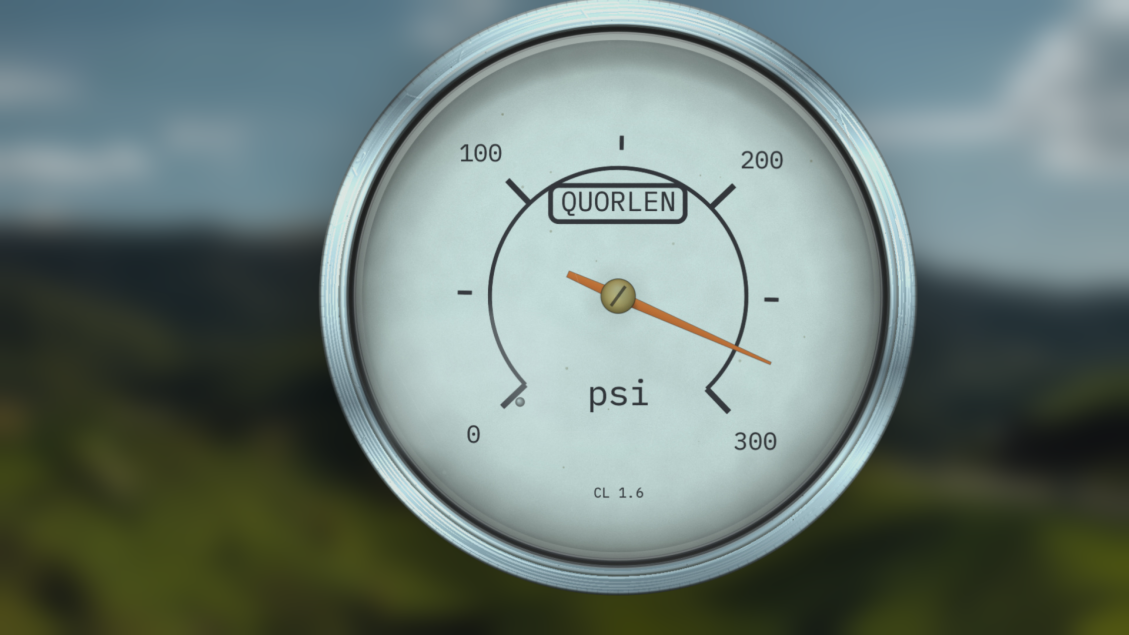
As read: 275 psi
